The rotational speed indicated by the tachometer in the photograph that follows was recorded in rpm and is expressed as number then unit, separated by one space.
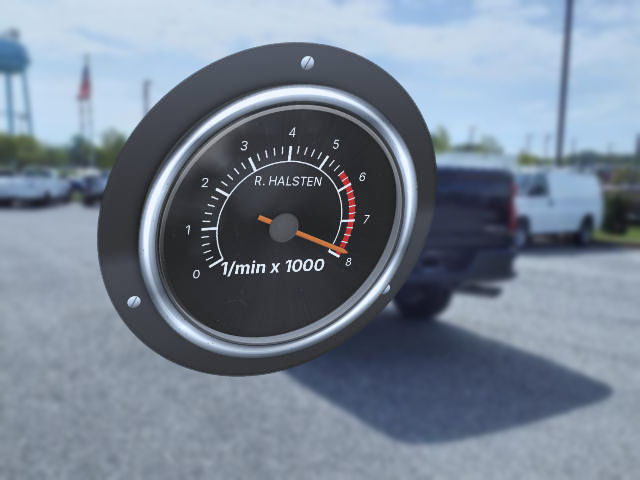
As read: 7800 rpm
